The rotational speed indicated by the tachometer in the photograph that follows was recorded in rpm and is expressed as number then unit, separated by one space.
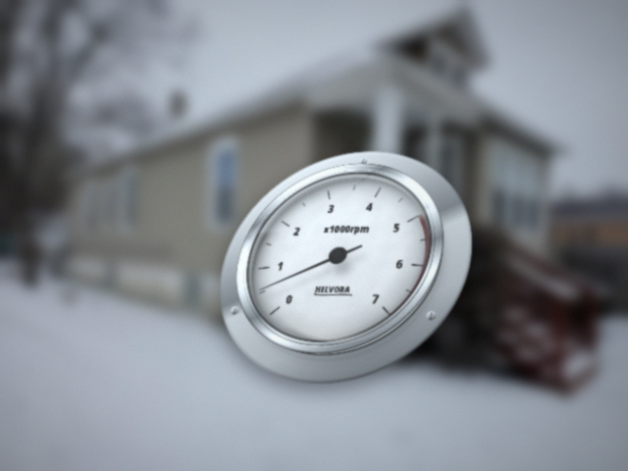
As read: 500 rpm
